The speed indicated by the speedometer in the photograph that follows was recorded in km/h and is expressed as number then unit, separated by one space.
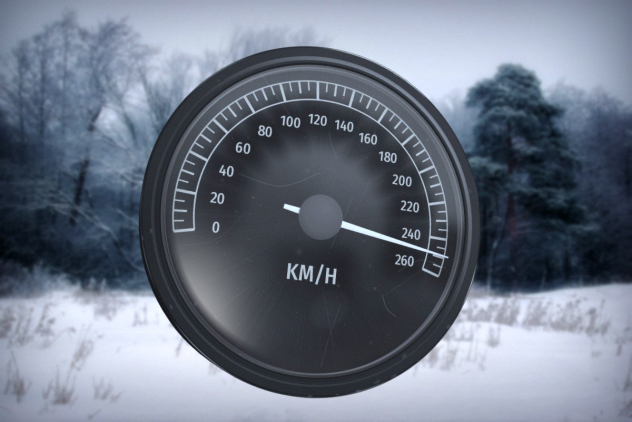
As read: 250 km/h
